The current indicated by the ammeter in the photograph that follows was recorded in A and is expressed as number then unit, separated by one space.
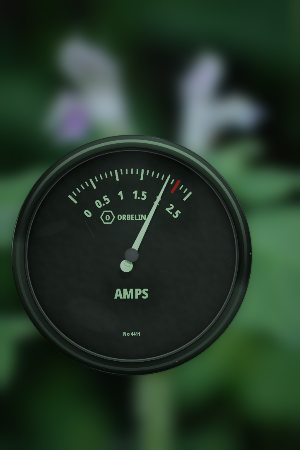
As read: 2 A
